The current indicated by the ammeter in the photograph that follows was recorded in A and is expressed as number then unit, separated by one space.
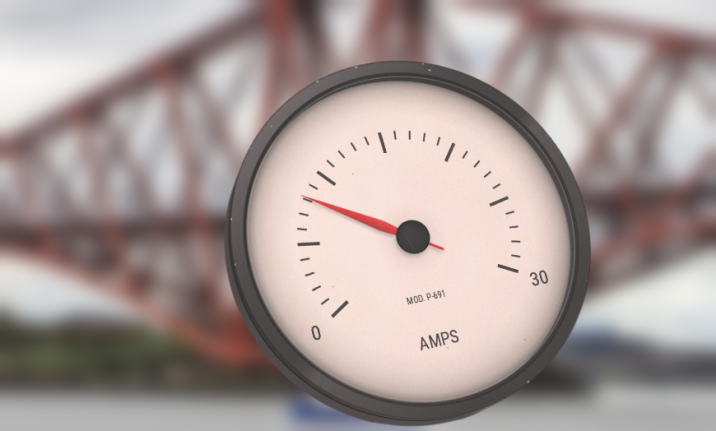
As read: 8 A
